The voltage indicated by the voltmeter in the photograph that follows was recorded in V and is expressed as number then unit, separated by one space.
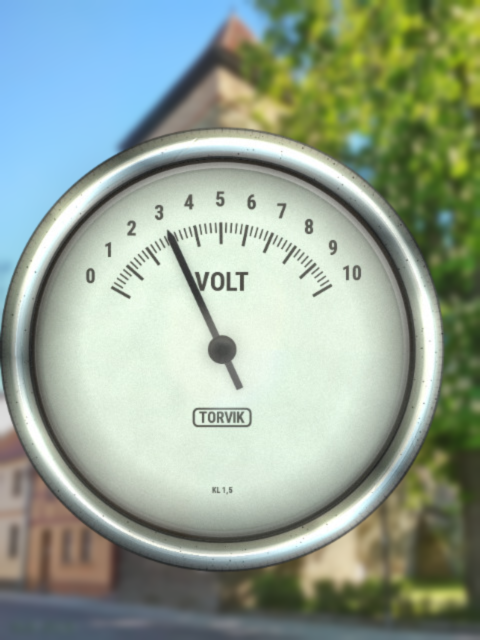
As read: 3 V
